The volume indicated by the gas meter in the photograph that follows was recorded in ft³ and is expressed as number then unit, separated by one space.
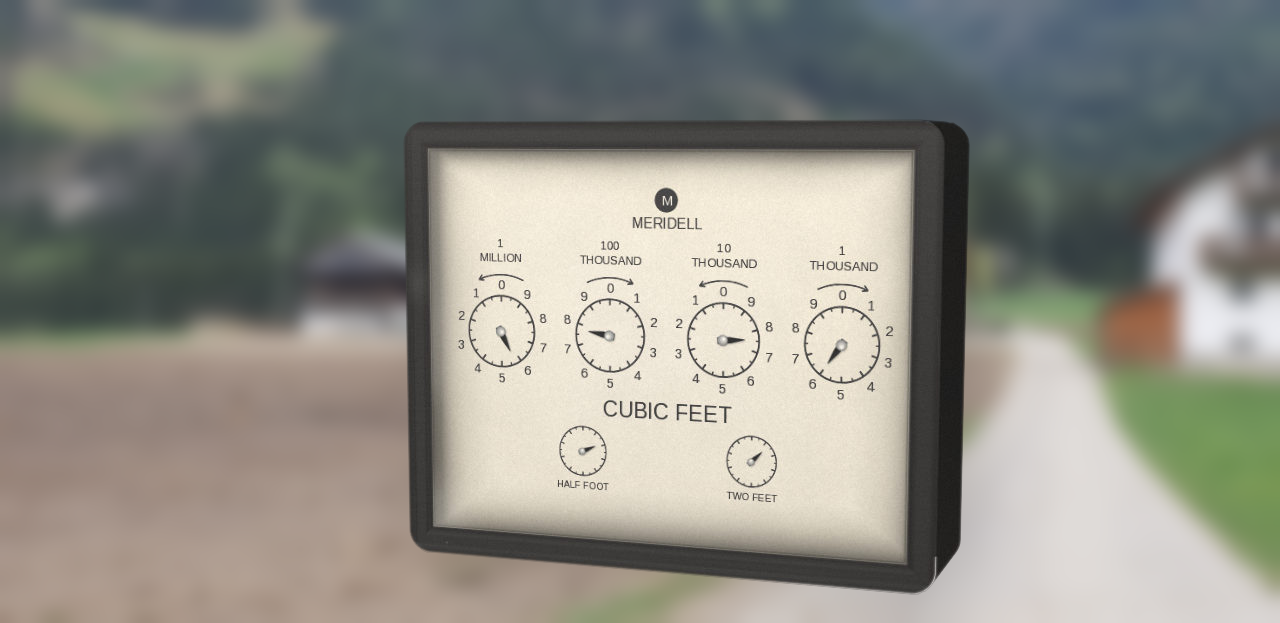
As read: 577600 ft³
